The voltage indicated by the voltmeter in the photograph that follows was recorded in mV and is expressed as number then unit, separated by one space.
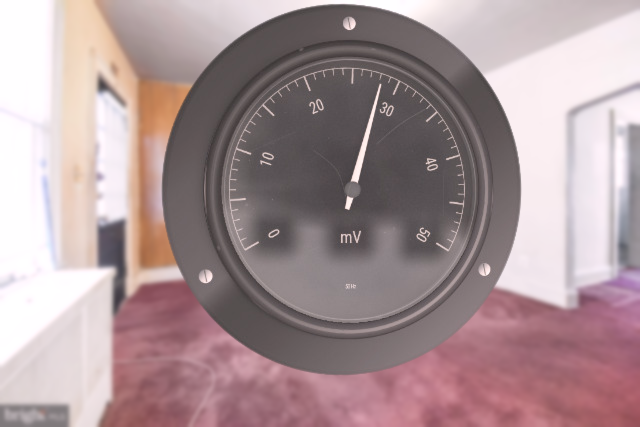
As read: 28 mV
